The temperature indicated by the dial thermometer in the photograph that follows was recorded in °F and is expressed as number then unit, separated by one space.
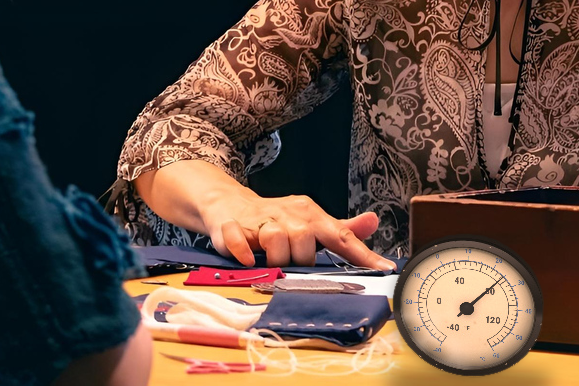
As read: 76 °F
